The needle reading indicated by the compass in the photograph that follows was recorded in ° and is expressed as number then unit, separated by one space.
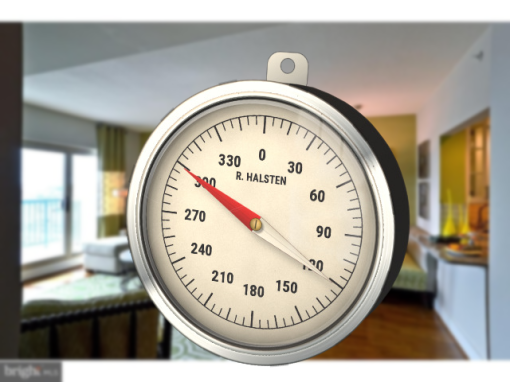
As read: 300 °
